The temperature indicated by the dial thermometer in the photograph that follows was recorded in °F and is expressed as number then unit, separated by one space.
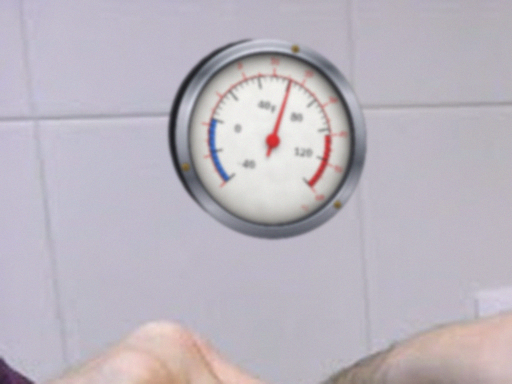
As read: 60 °F
